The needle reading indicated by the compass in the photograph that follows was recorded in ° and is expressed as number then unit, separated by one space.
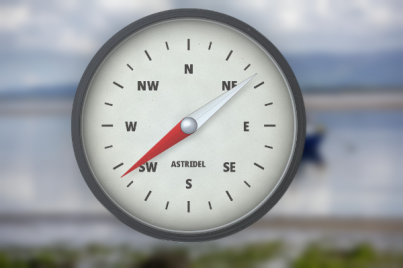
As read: 232.5 °
